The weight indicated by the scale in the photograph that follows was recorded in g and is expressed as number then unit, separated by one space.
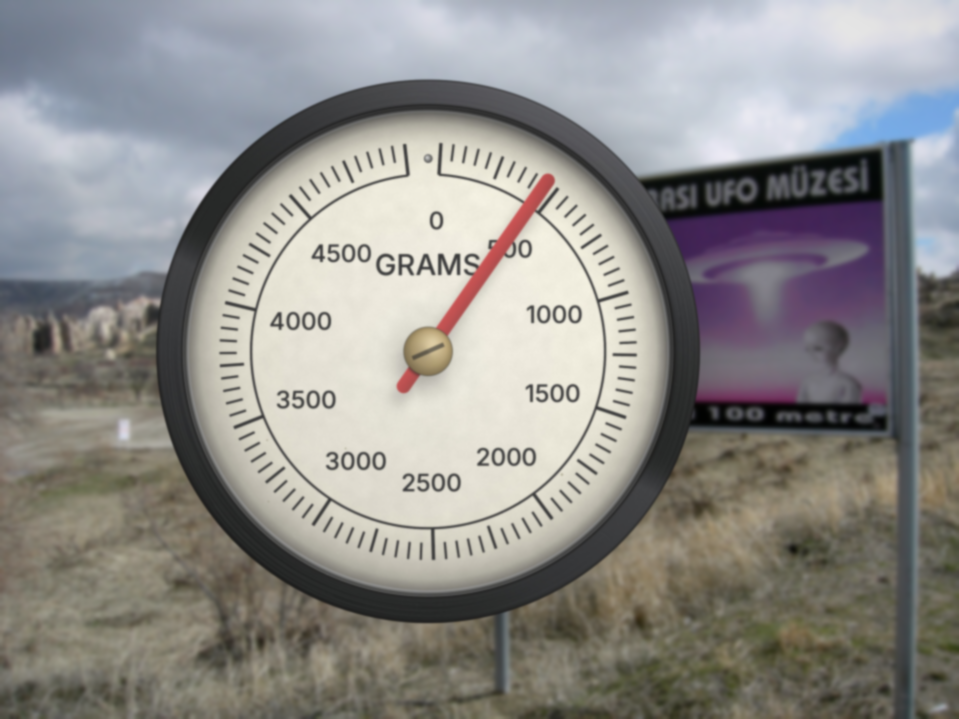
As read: 450 g
